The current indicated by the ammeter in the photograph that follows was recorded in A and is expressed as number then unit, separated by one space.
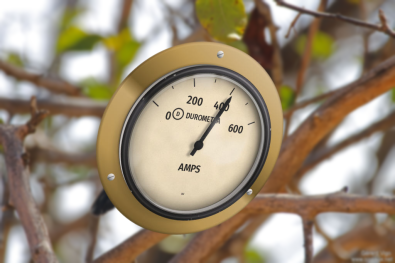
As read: 400 A
